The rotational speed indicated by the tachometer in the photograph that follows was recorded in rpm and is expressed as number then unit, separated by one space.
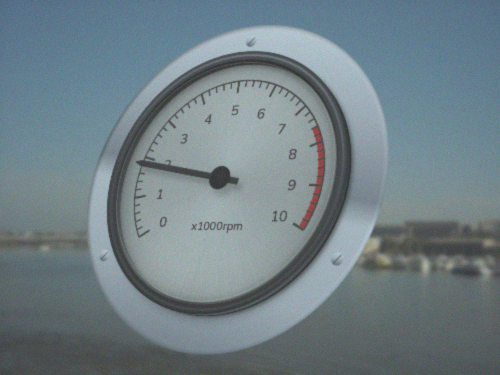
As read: 1800 rpm
